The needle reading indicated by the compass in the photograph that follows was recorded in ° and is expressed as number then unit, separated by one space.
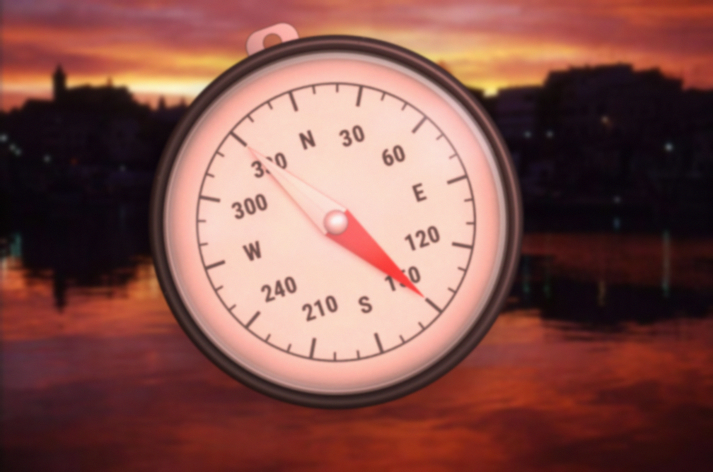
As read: 150 °
